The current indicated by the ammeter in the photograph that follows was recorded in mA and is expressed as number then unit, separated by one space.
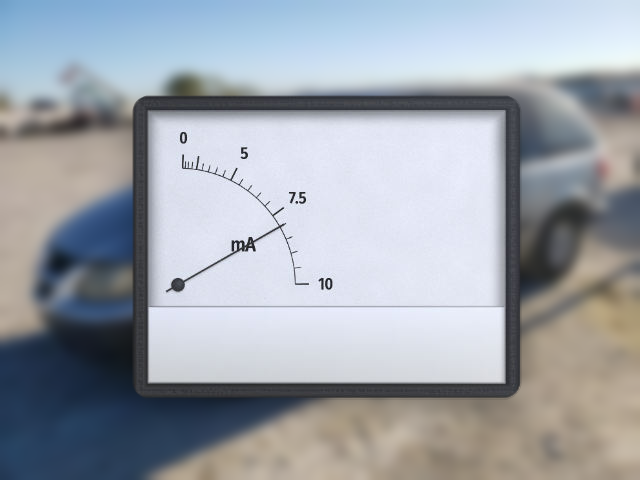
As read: 8 mA
